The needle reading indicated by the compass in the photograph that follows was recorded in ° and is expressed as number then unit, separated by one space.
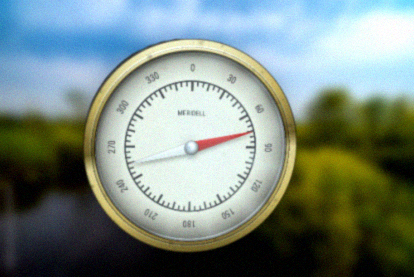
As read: 75 °
